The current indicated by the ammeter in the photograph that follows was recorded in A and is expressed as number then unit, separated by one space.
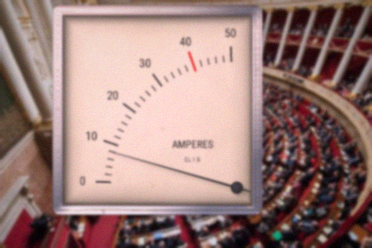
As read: 8 A
